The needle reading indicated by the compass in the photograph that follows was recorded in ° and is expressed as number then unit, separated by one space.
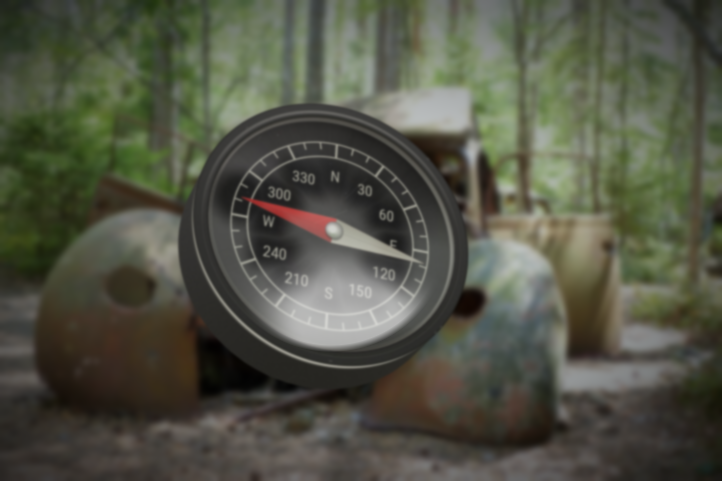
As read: 280 °
